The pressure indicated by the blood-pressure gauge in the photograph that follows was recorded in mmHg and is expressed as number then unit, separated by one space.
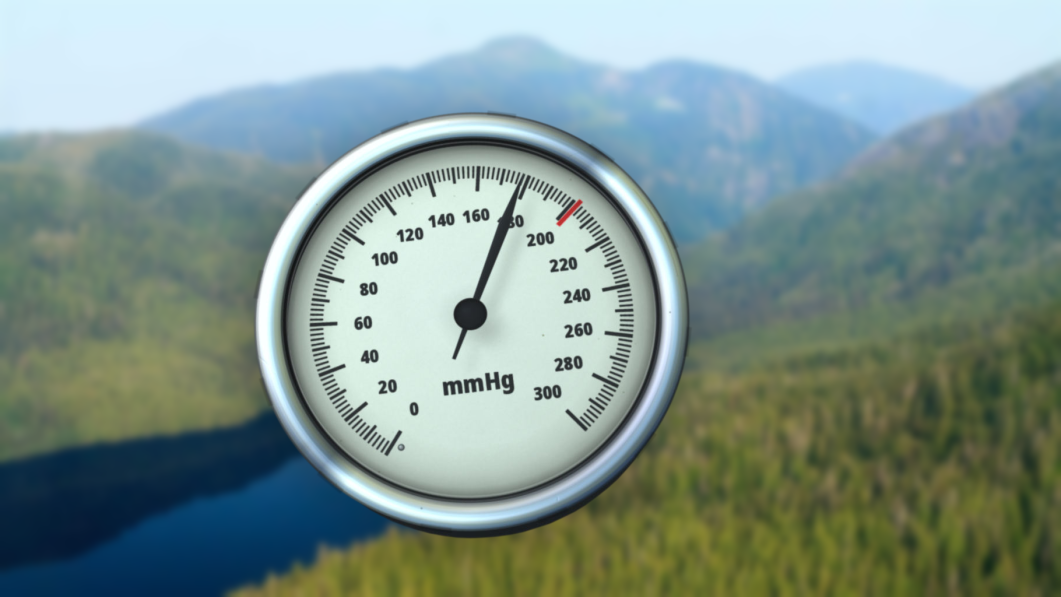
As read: 178 mmHg
